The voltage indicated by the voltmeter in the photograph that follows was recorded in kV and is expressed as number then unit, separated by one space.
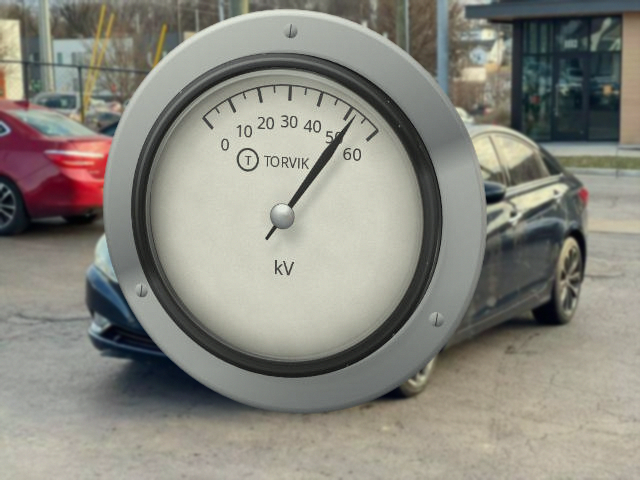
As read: 52.5 kV
